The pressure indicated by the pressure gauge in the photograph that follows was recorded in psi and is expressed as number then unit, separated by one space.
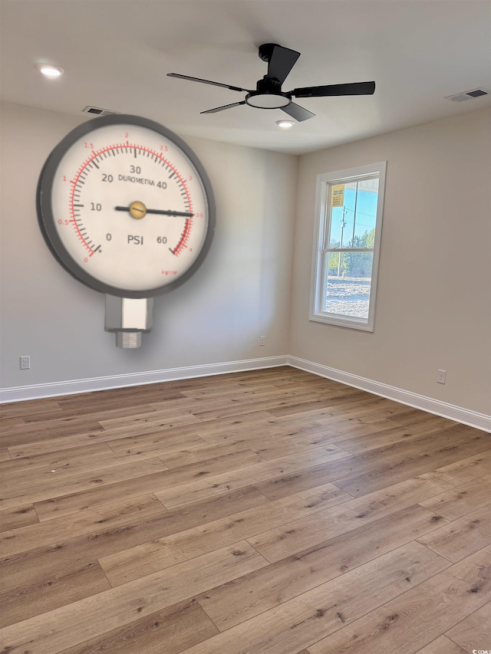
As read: 50 psi
